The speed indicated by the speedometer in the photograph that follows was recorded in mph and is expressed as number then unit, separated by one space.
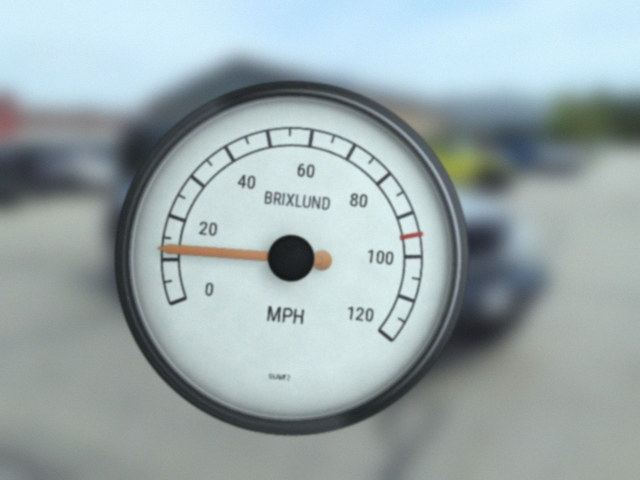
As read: 12.5 mph
